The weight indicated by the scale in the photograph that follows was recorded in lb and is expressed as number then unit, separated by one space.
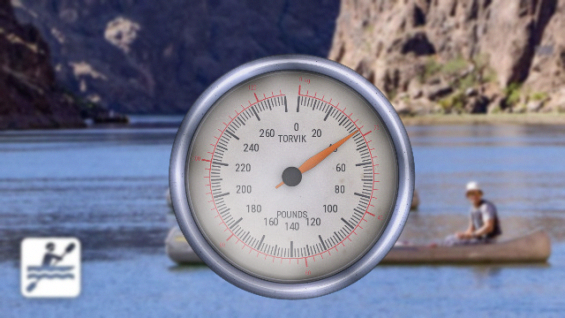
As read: 40 lb
